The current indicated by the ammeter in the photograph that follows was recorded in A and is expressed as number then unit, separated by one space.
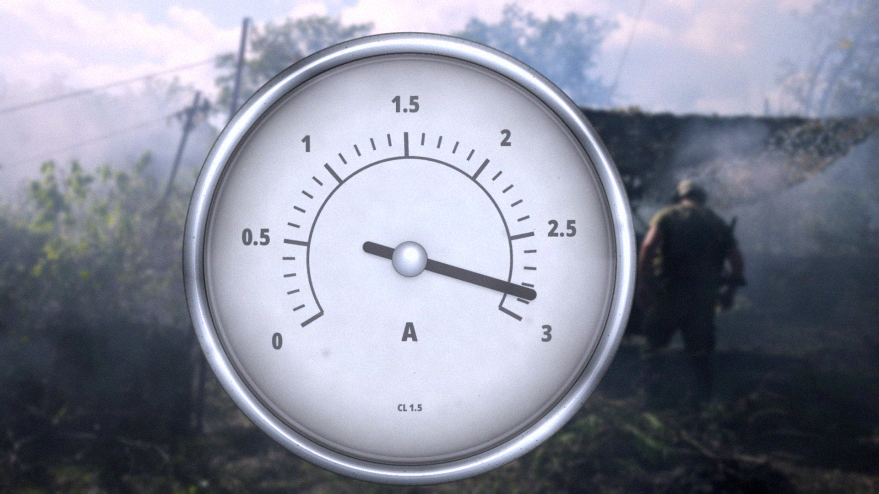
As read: 2.85 A
